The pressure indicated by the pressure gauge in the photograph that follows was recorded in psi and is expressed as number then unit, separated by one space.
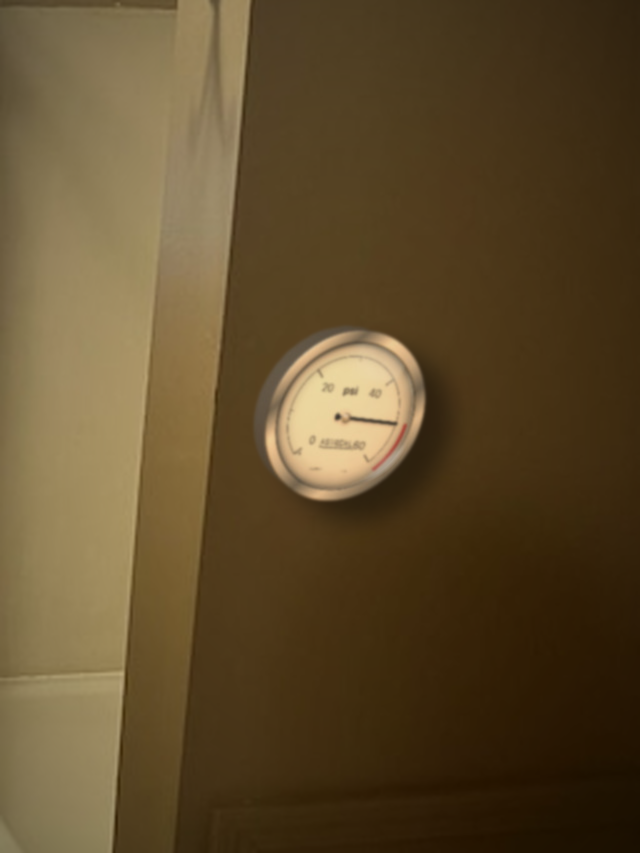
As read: 50 psi
